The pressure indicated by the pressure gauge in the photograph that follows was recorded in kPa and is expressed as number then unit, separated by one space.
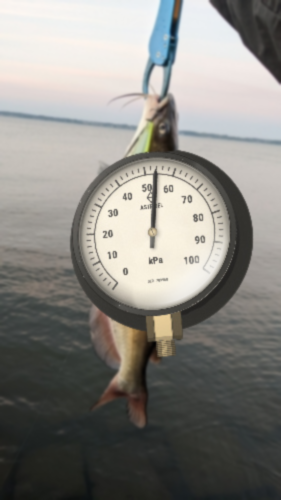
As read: 54 kPa
